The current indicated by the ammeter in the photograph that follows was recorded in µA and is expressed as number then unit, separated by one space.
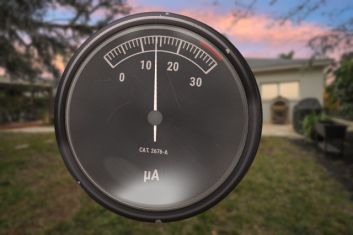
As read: 14 µA
